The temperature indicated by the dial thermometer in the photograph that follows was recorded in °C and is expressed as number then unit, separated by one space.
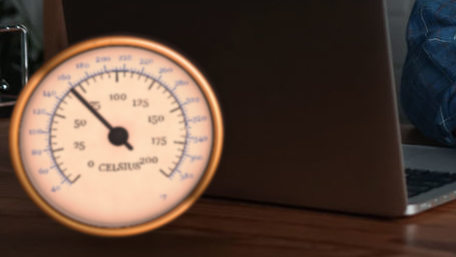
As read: 70 °C
